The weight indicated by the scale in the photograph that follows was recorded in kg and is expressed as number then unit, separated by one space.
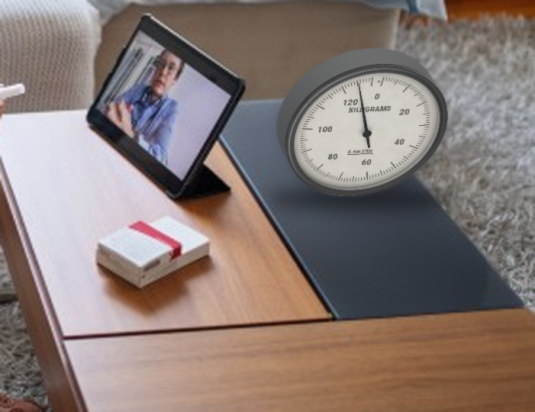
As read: 125 kg
